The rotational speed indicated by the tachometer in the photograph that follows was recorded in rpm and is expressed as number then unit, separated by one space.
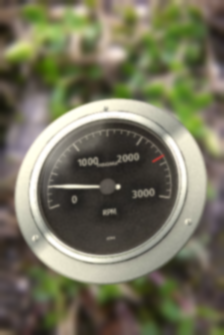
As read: 300 rpm
